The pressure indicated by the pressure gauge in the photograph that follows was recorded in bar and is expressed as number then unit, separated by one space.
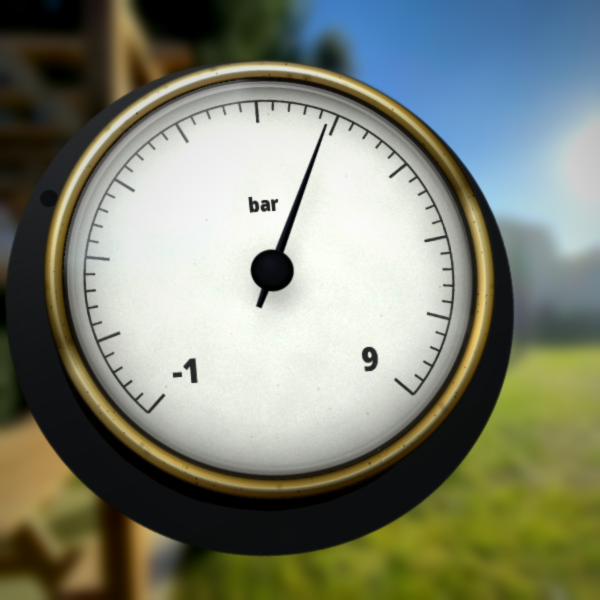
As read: 4.9 bar
